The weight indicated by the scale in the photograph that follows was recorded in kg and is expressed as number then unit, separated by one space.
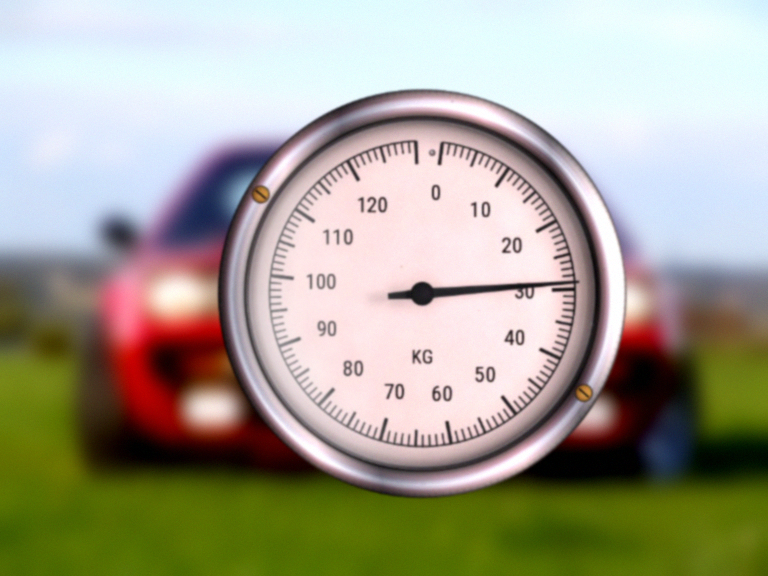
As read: 29 kg
